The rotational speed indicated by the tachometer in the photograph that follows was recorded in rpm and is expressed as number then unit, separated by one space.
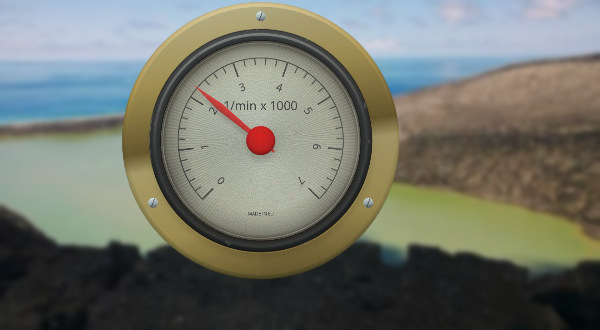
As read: 2200 rpm
